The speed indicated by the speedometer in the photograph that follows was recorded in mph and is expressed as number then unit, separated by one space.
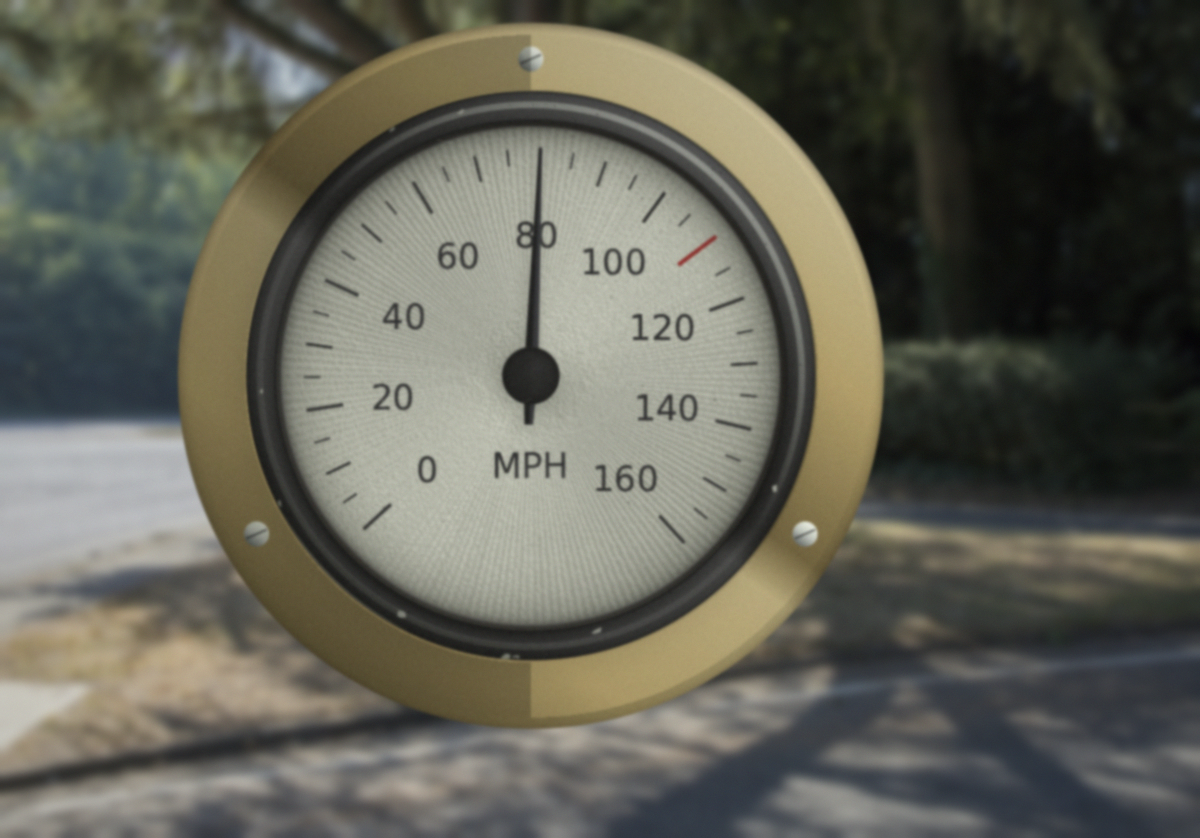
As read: 80 mph
